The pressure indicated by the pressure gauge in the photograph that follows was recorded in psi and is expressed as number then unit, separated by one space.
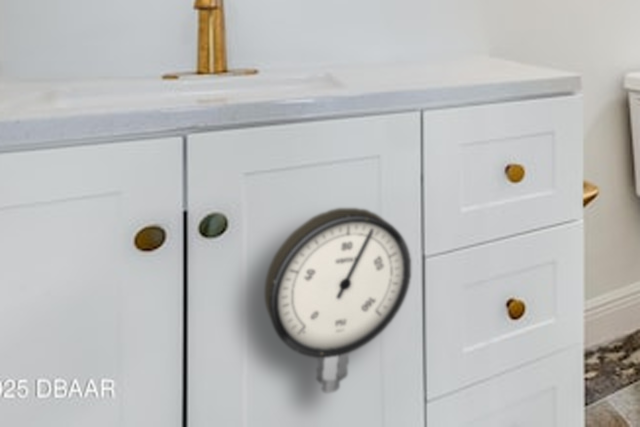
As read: 95 psi
